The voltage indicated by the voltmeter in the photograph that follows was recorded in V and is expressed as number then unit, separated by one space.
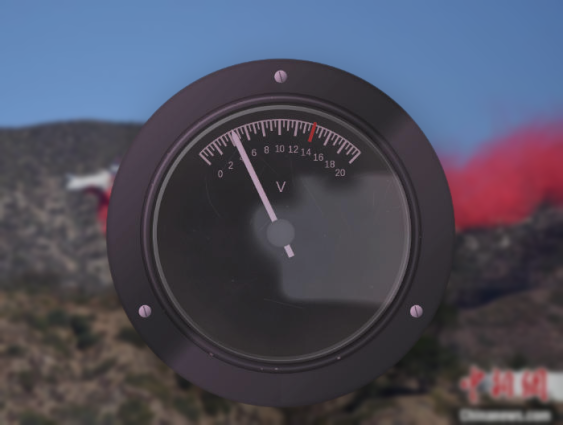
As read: 4.5 V
